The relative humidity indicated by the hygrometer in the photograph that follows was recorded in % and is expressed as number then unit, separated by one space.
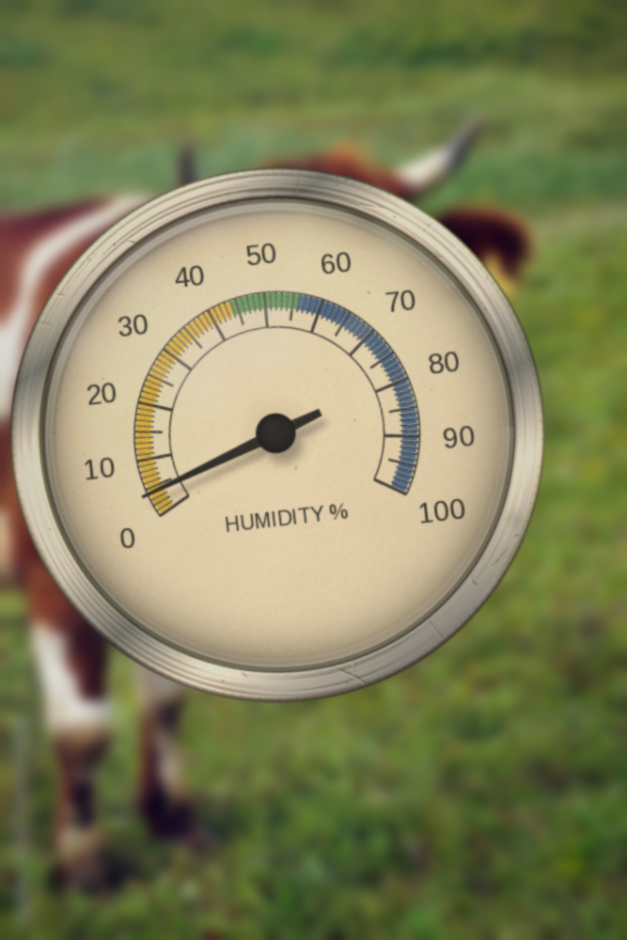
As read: 4 %
